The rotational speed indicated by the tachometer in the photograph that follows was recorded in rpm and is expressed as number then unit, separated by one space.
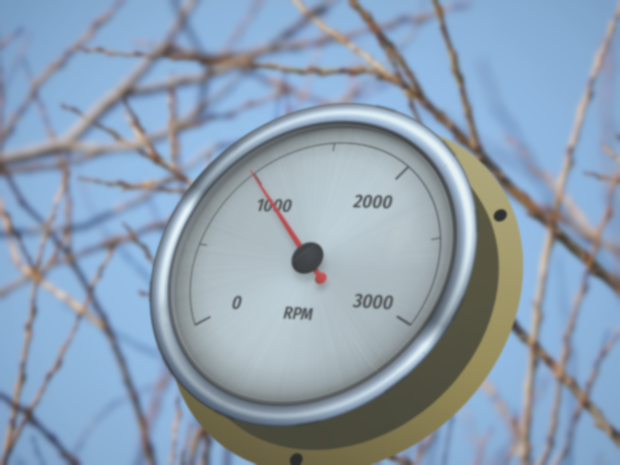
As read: 1000 rpm
